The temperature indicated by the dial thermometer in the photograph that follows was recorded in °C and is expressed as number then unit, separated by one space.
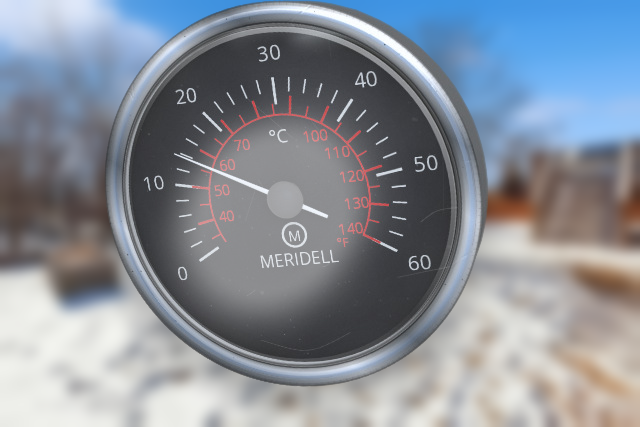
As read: 14 °C
